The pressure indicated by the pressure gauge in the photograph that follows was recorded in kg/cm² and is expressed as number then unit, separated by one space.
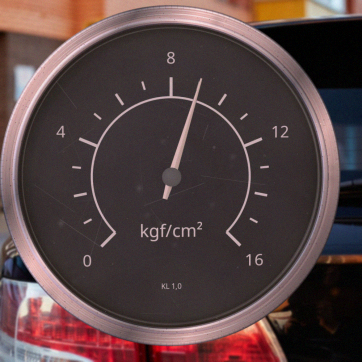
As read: 9 kg/cm²
